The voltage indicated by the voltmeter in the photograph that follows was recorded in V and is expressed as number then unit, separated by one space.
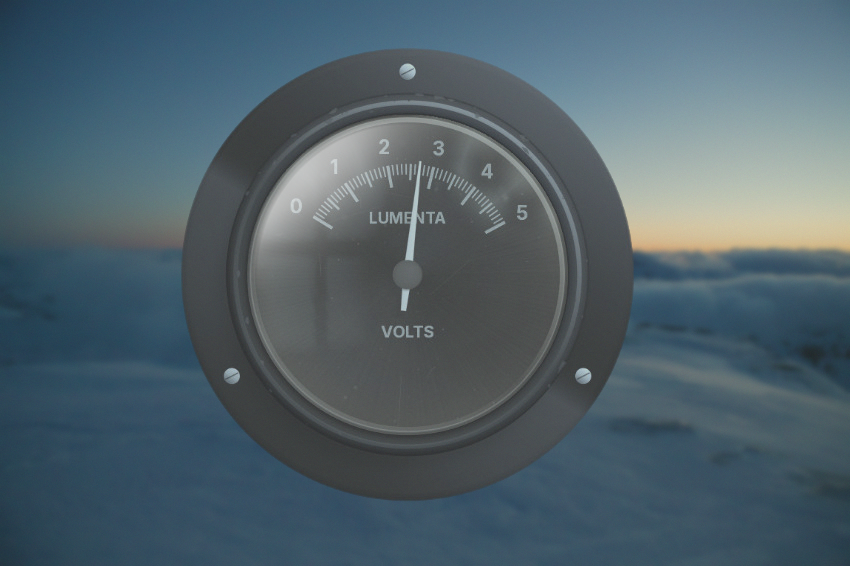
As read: 2.7 V
